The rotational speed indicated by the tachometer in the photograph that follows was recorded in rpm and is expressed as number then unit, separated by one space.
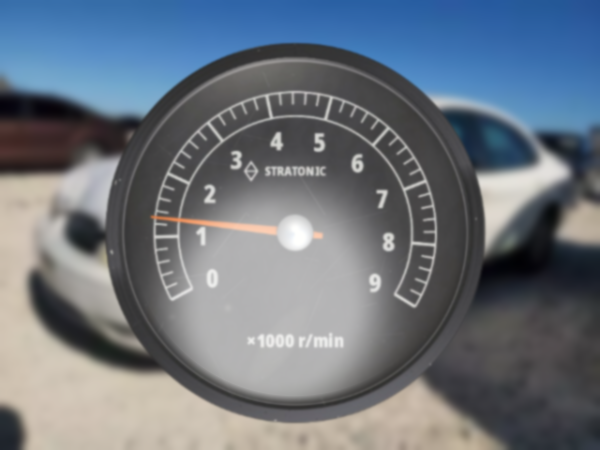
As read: 1300 rpm
